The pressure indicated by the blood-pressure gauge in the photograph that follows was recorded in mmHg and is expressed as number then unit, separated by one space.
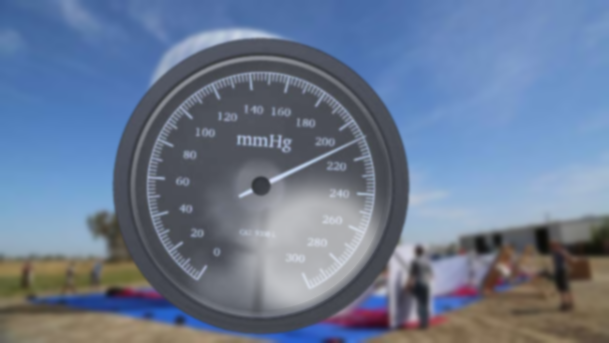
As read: 210 mmHg
